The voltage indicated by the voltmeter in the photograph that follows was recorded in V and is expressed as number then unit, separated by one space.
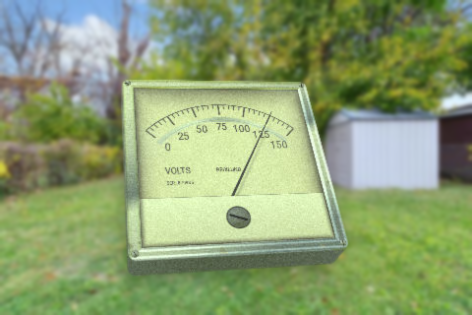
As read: 125 V
